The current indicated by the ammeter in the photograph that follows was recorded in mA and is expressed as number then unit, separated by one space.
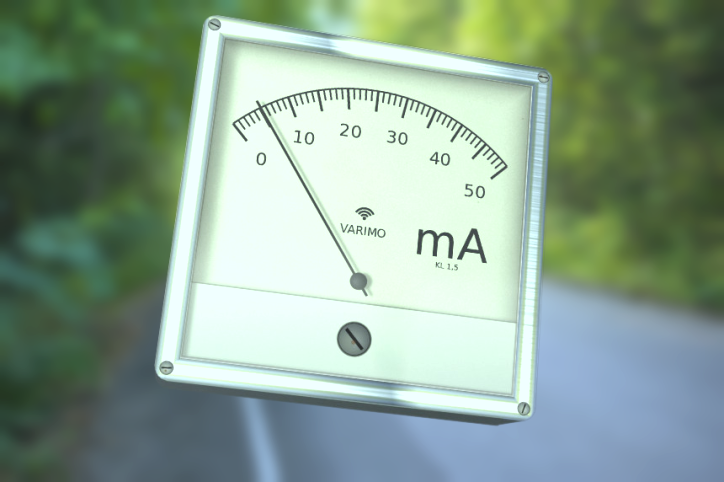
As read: 5 mA
